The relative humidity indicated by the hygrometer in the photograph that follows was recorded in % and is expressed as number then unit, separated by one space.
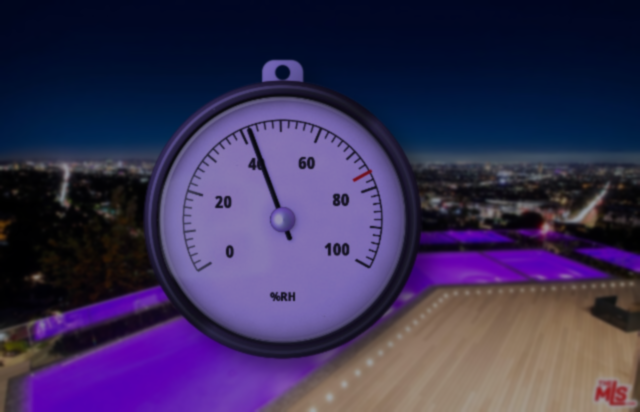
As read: 42 %
